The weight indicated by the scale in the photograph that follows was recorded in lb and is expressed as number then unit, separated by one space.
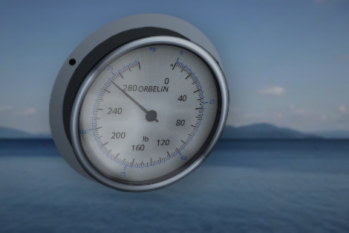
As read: 270 lb
